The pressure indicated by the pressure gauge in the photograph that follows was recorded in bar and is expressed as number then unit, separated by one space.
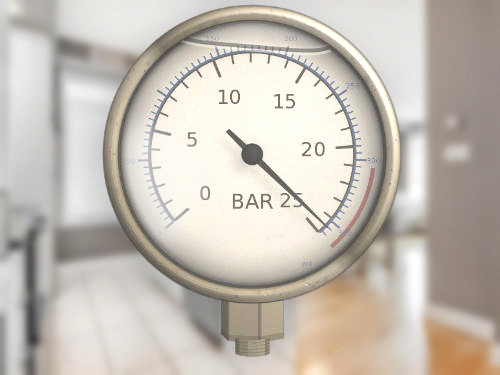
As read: 24.5 bar
